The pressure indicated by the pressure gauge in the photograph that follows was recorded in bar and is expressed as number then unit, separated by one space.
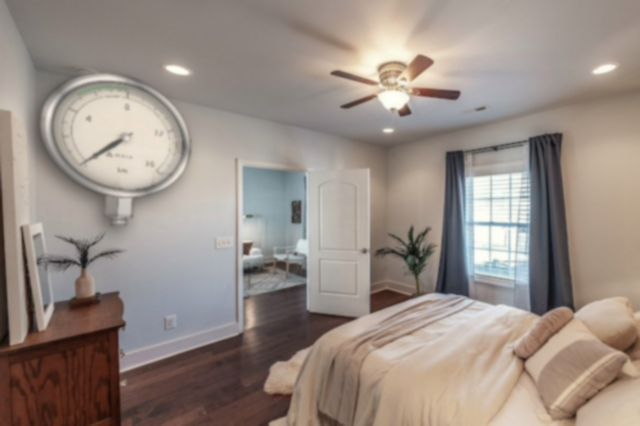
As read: 0 bar
